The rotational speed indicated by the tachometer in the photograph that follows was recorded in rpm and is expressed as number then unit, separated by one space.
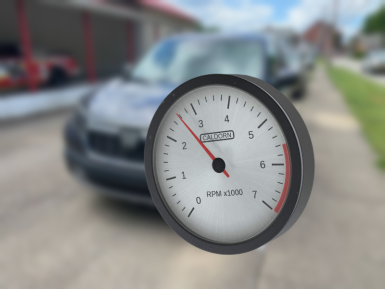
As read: 2600 rpm
